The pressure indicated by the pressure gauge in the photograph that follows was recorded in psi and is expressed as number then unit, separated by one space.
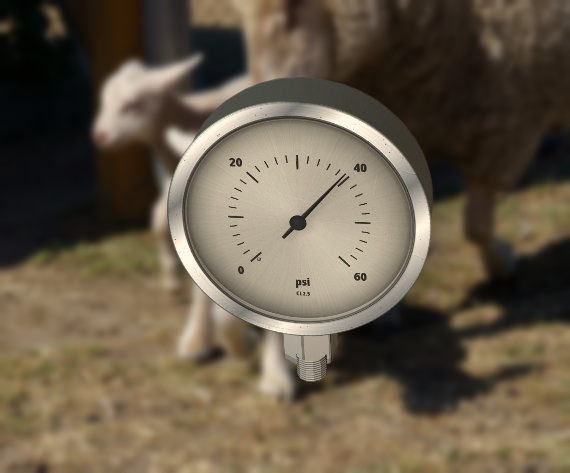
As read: 39 psi
